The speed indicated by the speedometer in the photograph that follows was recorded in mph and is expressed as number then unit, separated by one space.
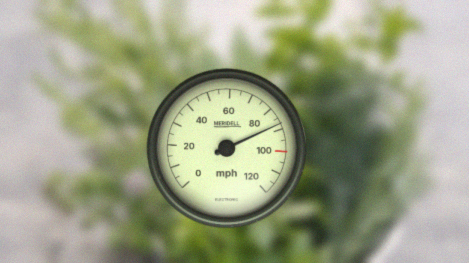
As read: 87.5 mph
